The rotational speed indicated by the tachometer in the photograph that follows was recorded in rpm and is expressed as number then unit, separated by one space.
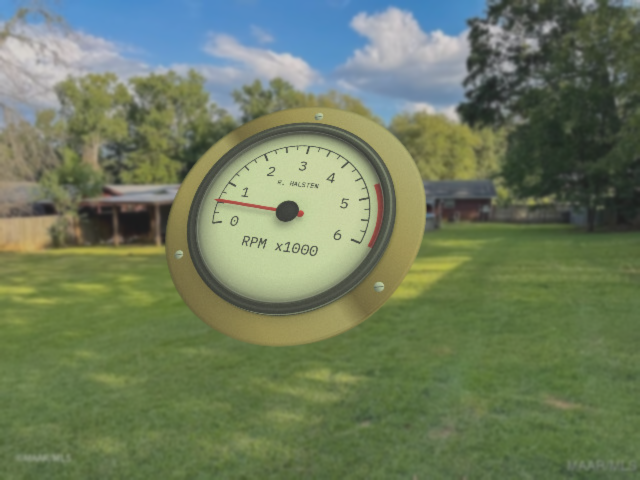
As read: 500 rpm
